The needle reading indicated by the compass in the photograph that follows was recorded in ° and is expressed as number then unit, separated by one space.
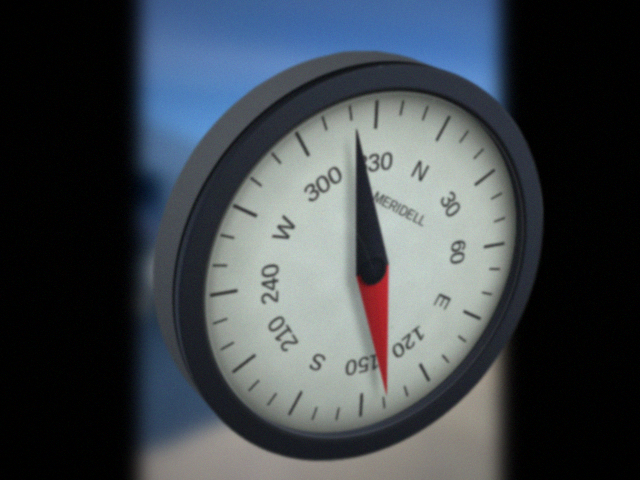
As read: 140 °
